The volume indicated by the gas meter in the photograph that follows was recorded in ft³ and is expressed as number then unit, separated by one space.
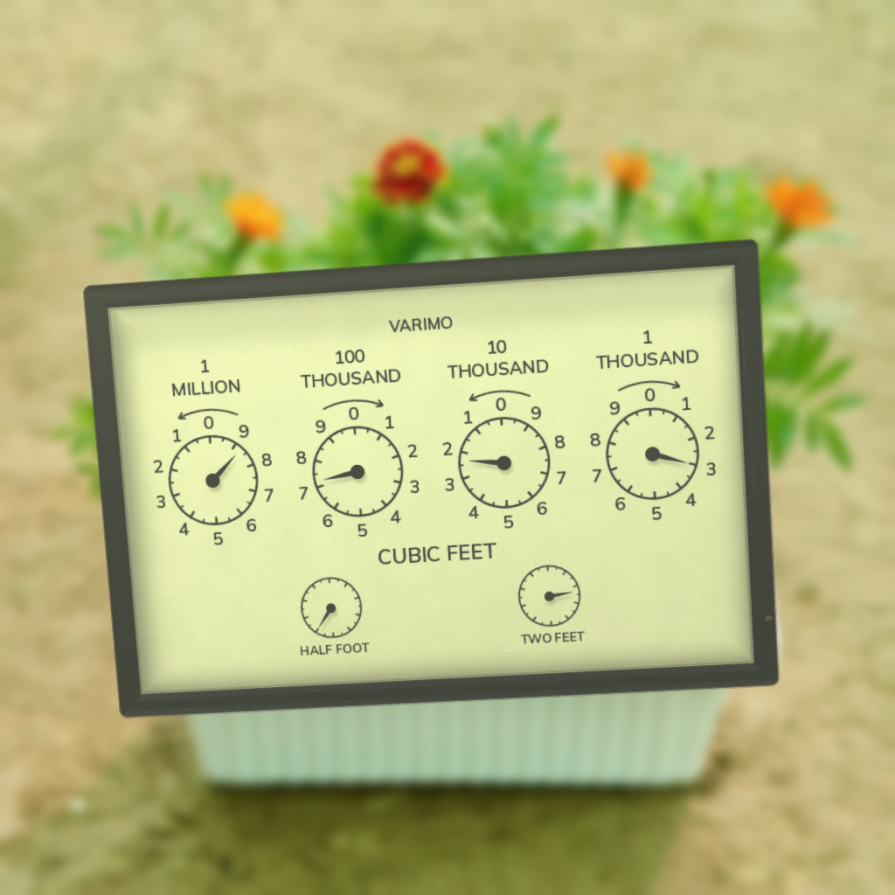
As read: 872300 ft³
